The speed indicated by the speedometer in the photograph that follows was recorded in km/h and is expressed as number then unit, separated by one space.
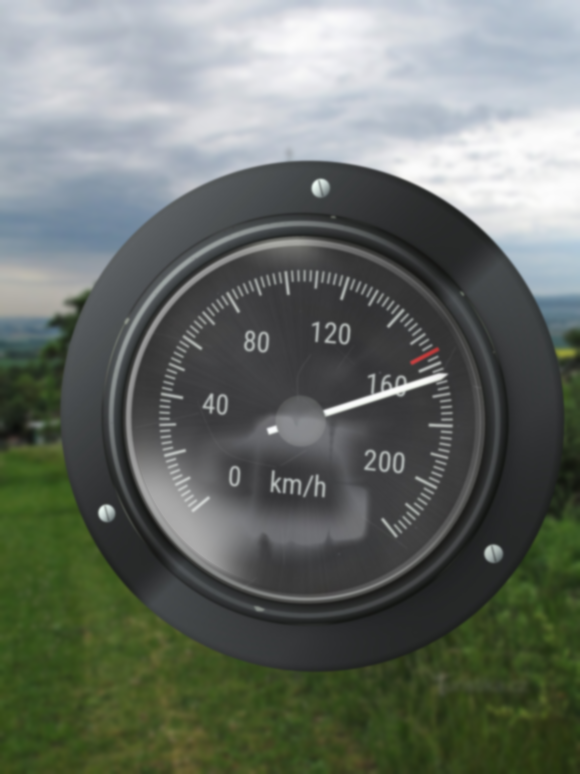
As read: 164 km/h
